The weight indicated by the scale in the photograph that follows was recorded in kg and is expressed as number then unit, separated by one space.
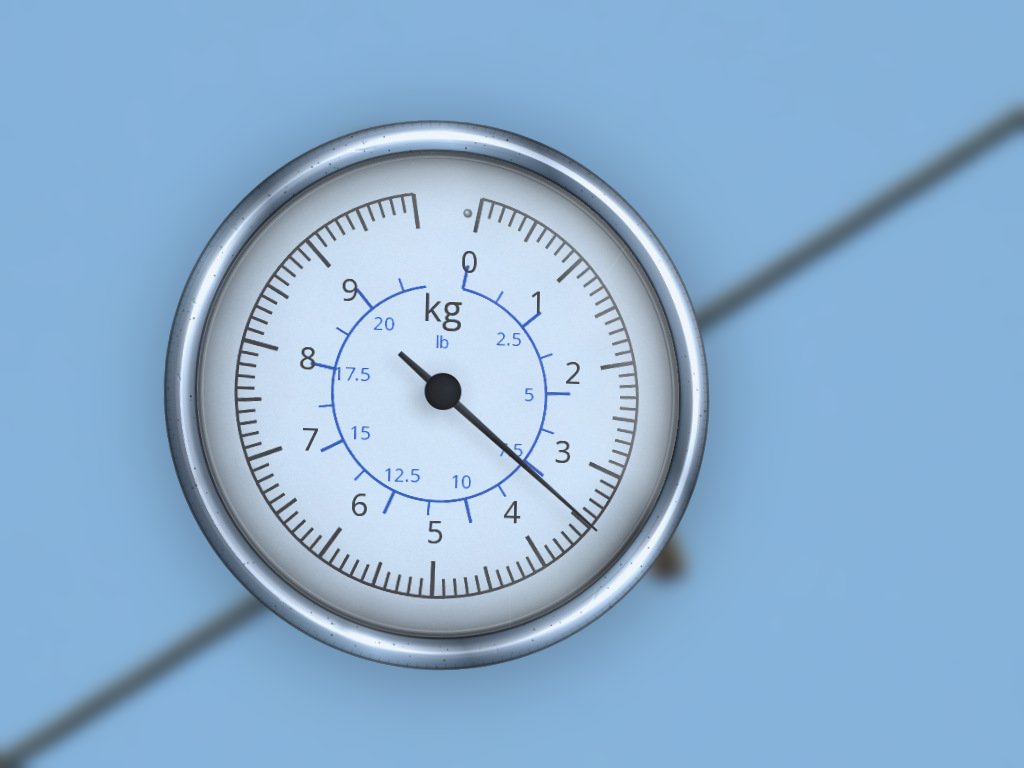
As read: 3.5 kg
